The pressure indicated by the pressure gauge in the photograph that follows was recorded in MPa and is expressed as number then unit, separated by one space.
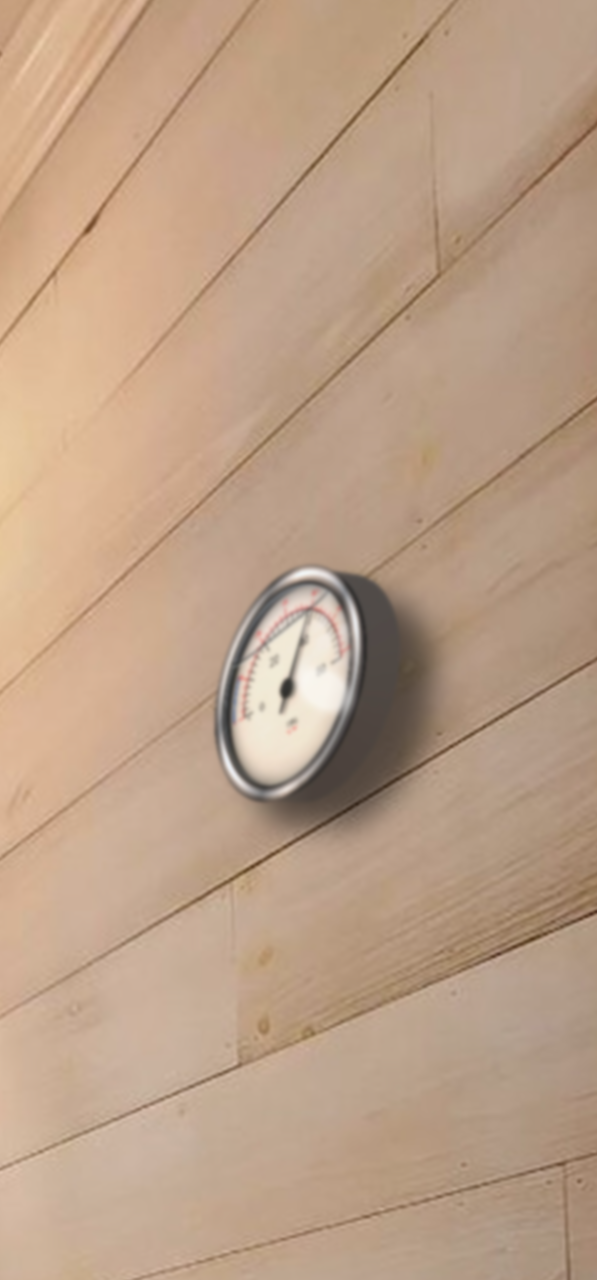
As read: 40 MPa
